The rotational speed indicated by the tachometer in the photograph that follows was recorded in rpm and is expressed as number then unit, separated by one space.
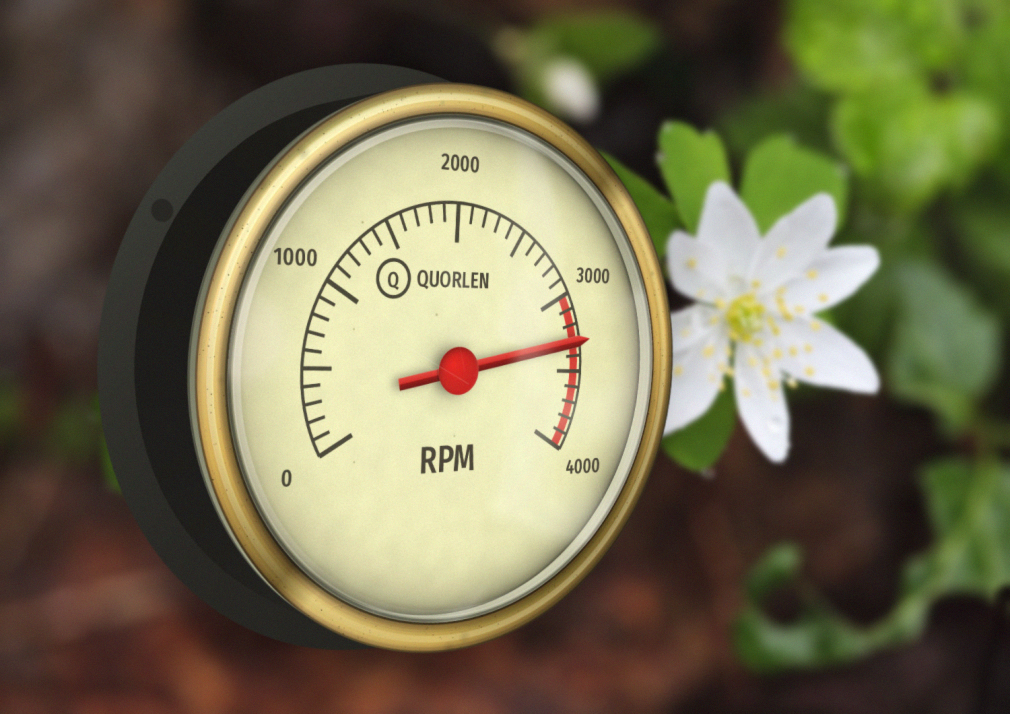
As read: 3300 rpm
